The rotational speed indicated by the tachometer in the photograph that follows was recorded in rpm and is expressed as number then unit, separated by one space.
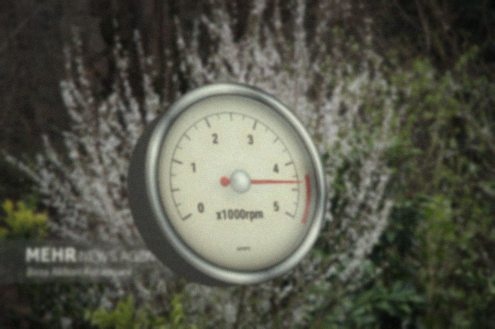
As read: 4375 rpm
